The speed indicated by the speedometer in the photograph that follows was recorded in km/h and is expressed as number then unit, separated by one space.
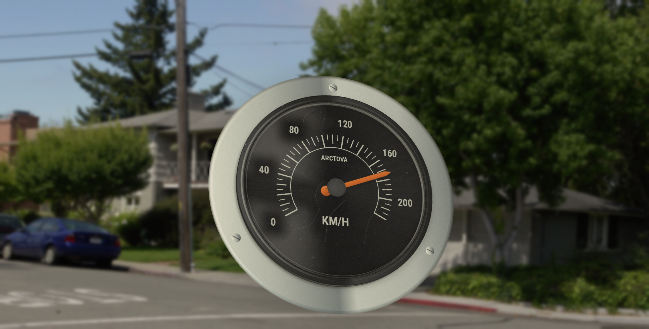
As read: 175 km/h
